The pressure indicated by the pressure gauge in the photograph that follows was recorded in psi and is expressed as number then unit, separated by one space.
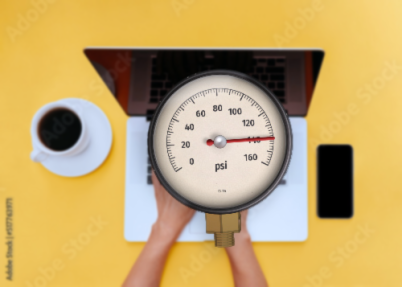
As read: 140 psi
